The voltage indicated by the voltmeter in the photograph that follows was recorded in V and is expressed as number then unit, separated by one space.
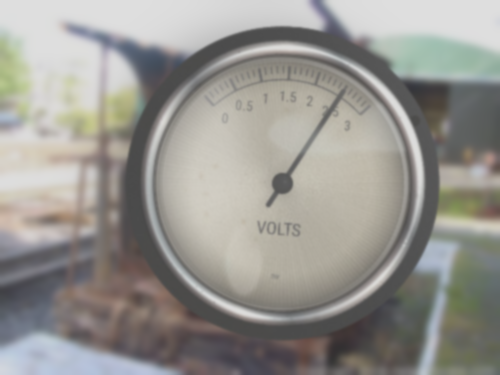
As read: 2.5 V
